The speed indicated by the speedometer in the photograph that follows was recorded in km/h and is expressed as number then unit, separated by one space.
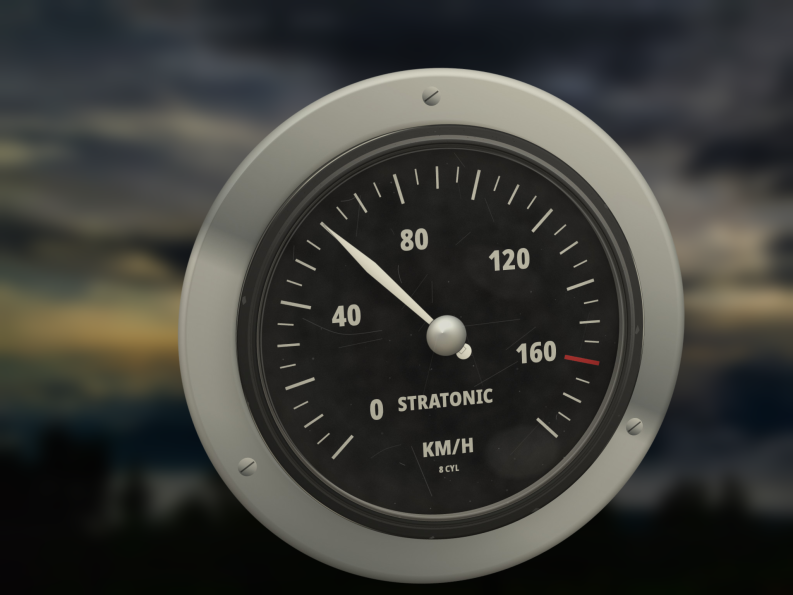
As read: 60 km/h
